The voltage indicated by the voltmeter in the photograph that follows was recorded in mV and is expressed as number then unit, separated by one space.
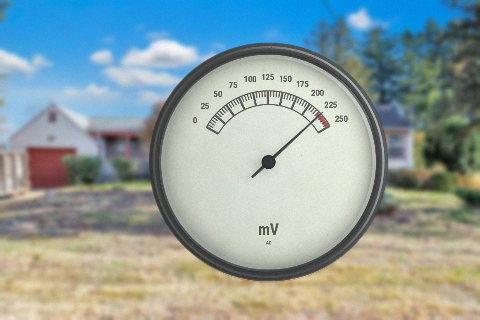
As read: 225 mV
